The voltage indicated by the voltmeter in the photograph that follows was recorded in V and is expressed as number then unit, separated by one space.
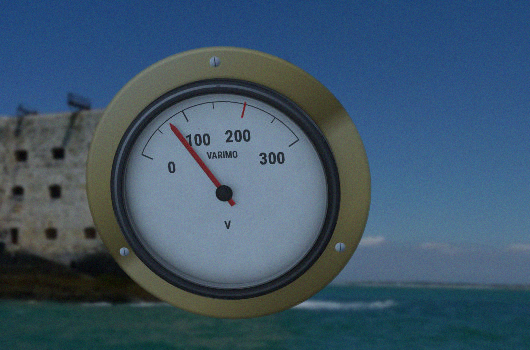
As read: 75 V
